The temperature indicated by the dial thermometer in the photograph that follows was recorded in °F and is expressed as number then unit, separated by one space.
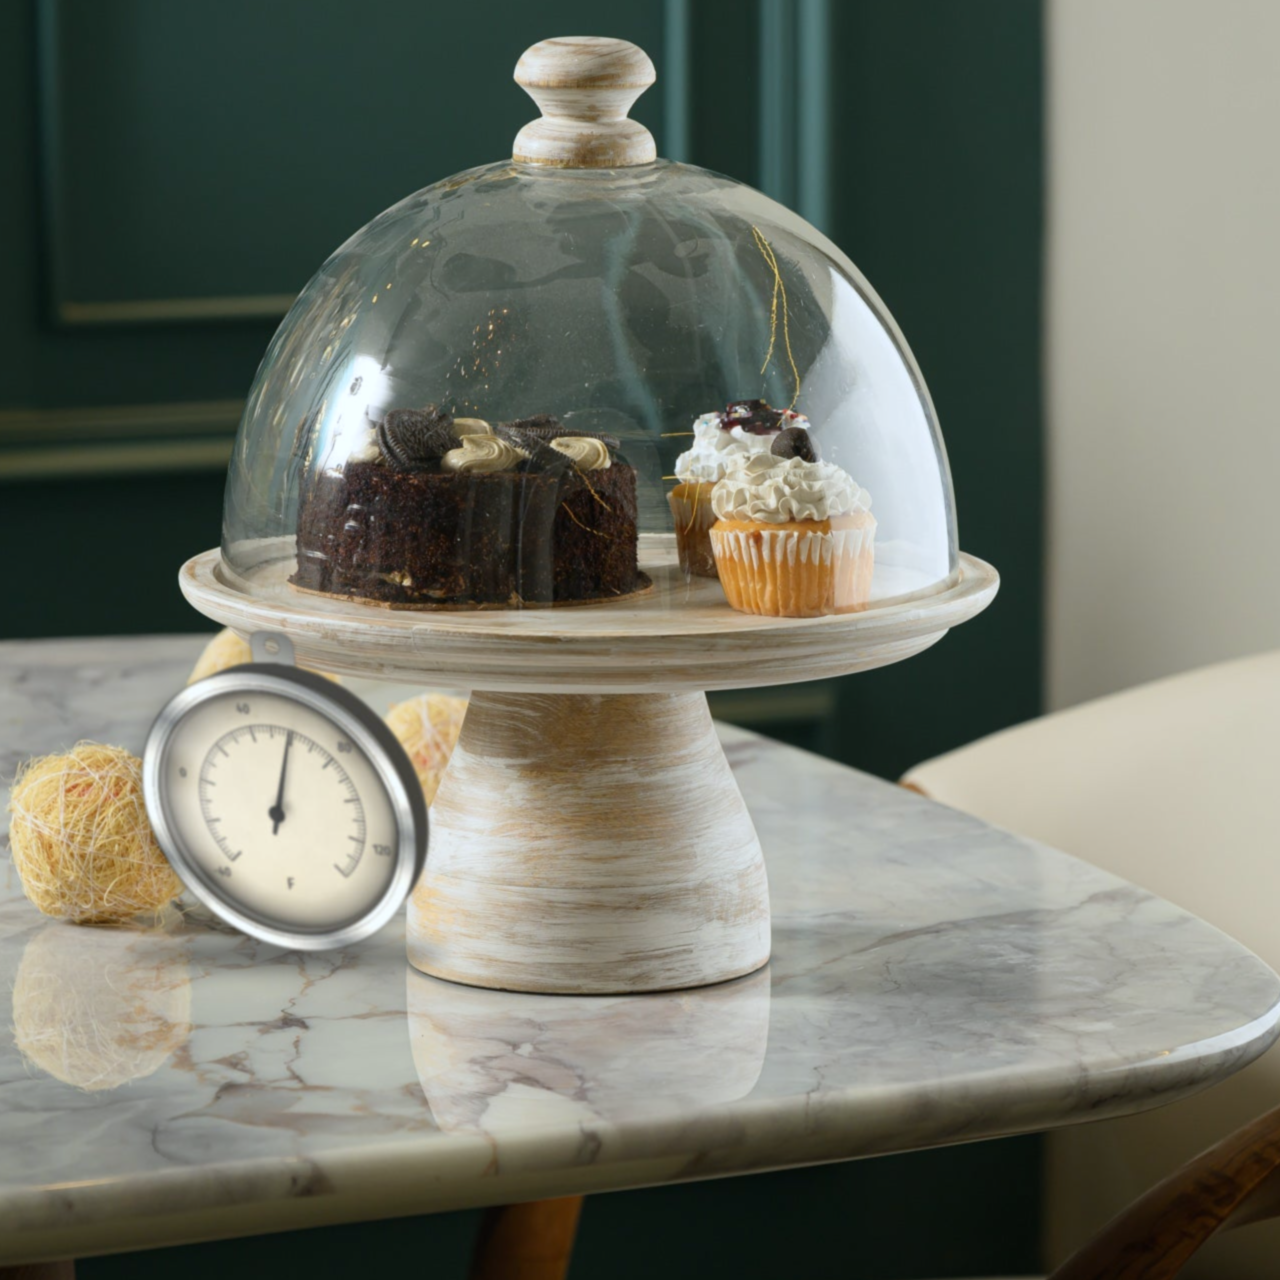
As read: 60 °F
